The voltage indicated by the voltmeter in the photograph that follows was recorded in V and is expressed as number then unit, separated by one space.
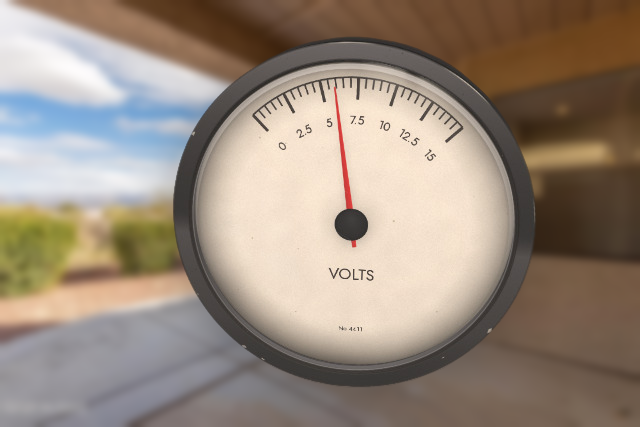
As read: 6 V
